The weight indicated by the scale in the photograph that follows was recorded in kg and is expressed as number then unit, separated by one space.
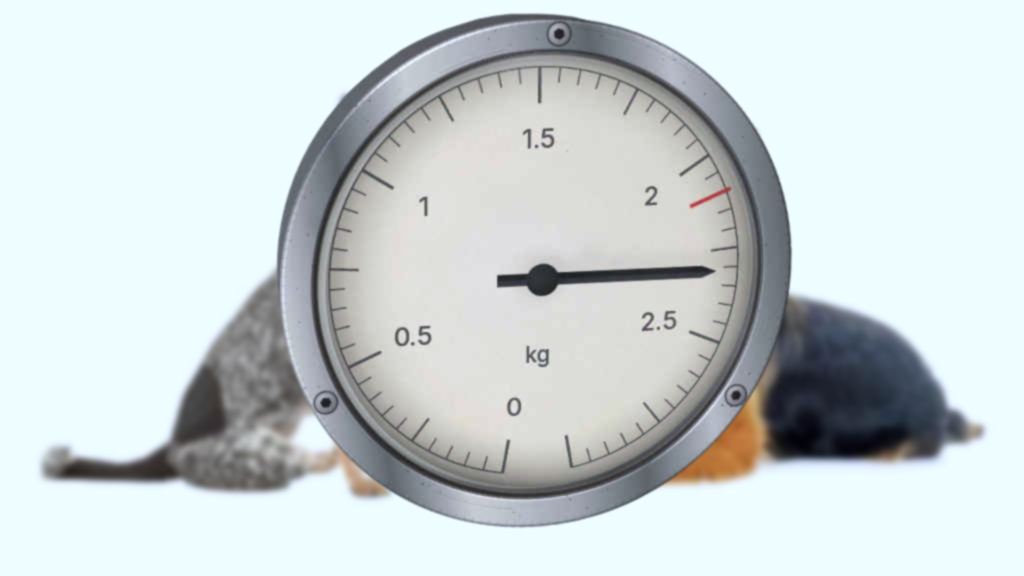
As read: 2.3 kg
